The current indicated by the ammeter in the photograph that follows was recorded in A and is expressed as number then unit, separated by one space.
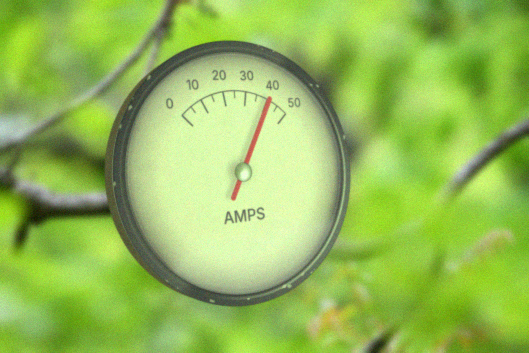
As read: 40 A
